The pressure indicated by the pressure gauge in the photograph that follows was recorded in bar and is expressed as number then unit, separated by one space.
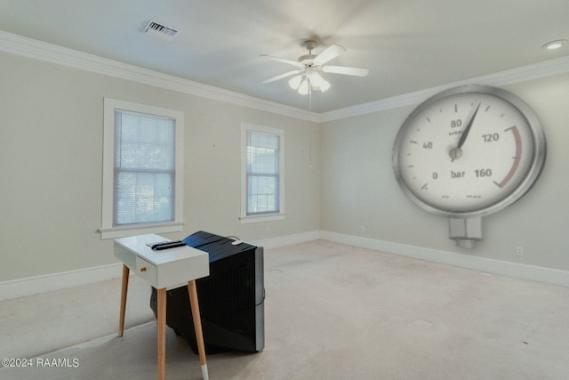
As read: 95 bar
